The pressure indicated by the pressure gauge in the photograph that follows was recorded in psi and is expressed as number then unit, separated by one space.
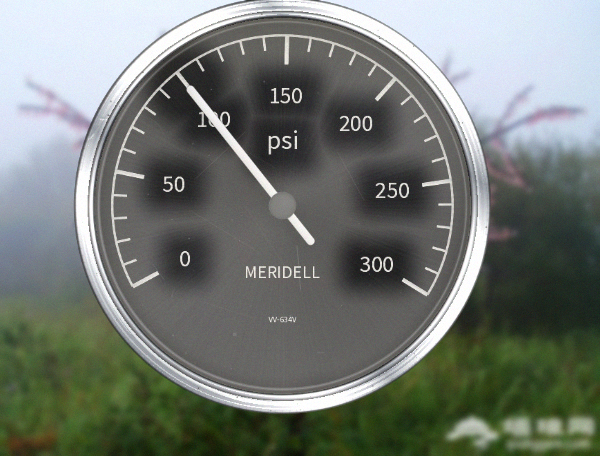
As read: 100 psi
